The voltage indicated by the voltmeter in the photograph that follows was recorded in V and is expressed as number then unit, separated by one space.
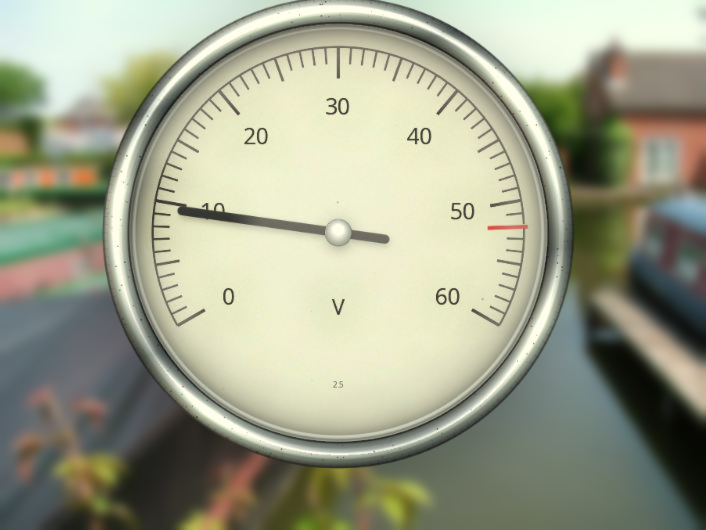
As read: 9.5 V
